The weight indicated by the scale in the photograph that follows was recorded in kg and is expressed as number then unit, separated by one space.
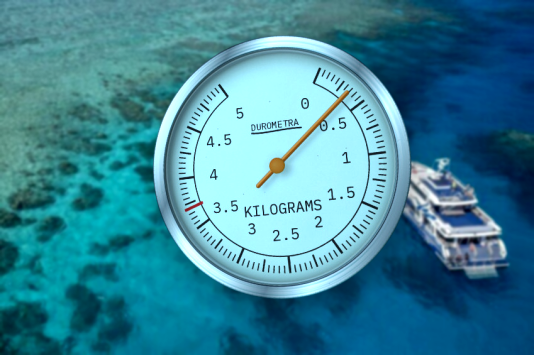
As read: 0.35 kg
